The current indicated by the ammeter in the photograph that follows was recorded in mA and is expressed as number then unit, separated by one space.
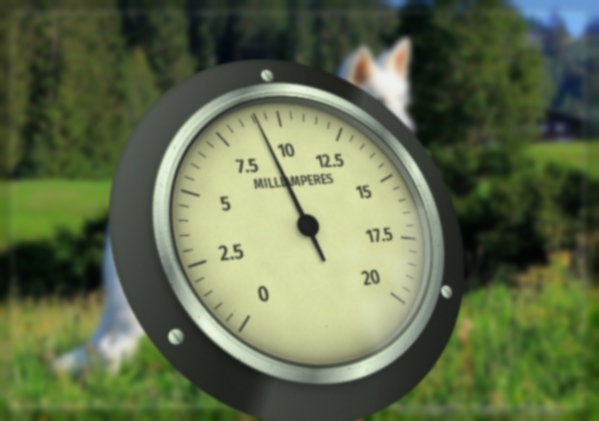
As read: 9 mA
